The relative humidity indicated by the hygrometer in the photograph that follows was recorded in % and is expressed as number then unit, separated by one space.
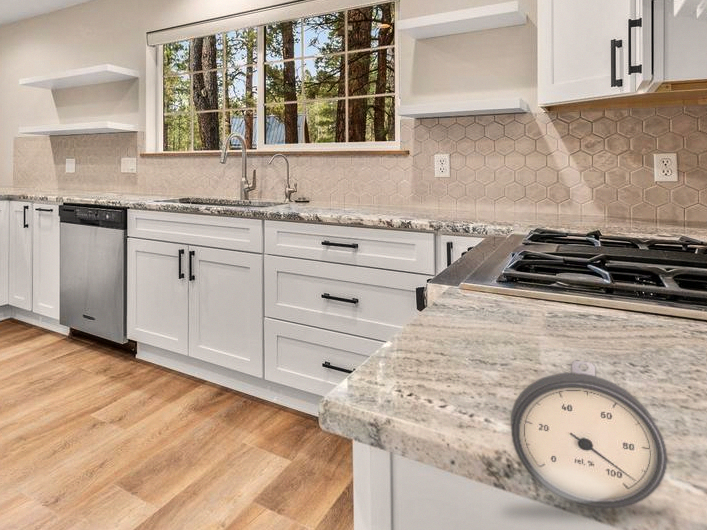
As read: 95 %
